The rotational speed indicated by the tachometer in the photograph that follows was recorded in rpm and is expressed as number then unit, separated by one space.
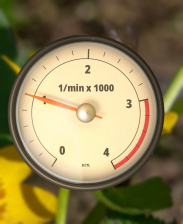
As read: 1000 rpm
